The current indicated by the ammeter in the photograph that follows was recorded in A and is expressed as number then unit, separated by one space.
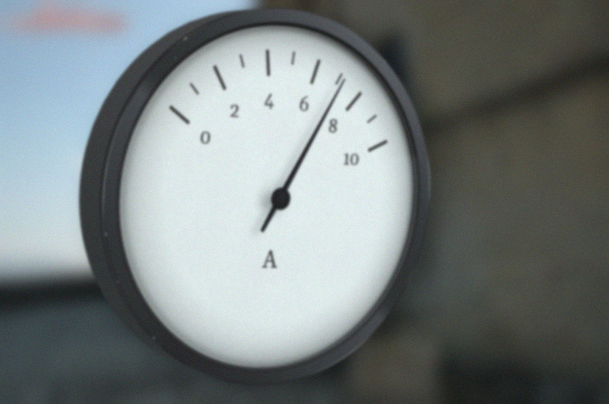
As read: 7 A
